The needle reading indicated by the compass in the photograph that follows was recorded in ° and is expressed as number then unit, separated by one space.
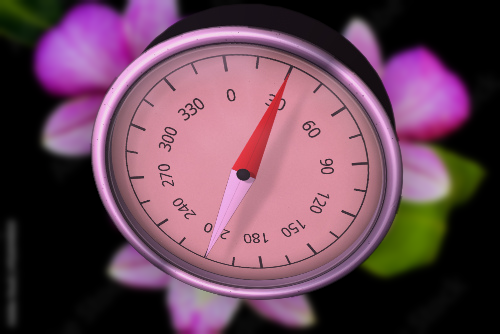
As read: 30 °
